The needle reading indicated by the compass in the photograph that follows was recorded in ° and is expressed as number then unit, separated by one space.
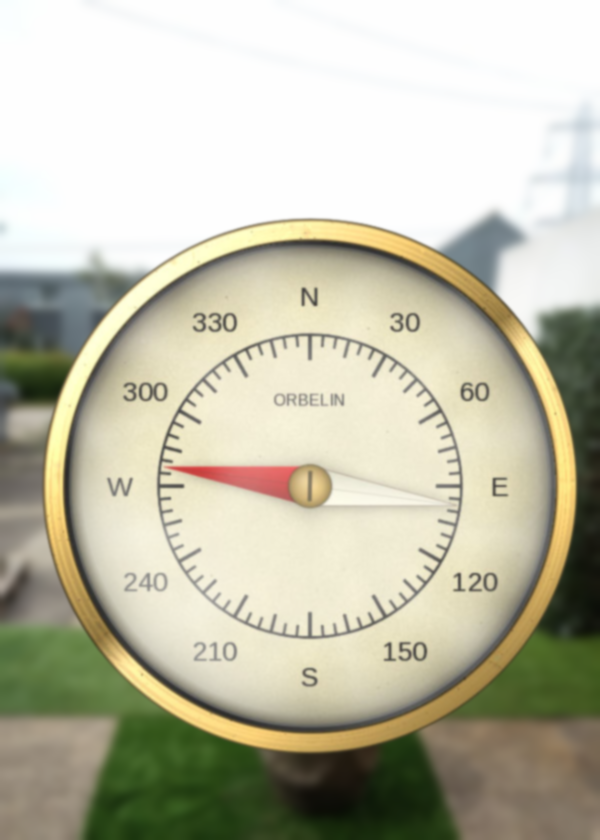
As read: 277.5 °
